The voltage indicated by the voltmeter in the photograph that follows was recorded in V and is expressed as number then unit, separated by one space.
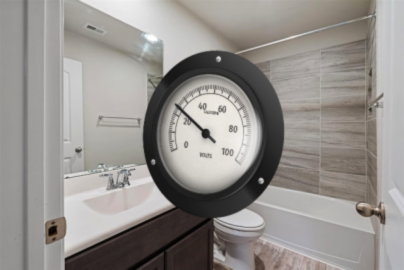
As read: 25 V
